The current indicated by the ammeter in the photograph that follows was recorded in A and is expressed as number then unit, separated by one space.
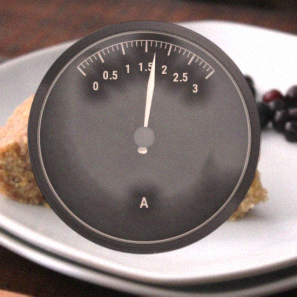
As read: 1.7 A
